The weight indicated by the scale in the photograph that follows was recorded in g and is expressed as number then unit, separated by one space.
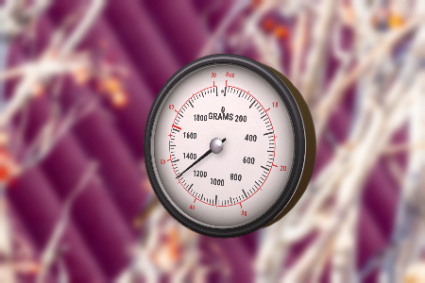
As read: 1300 g
